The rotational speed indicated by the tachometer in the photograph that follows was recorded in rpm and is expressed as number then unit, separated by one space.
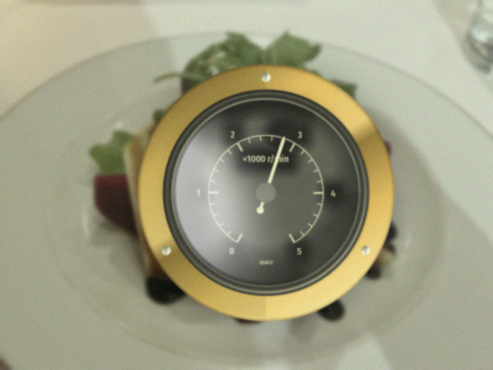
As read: 2800 rpm
